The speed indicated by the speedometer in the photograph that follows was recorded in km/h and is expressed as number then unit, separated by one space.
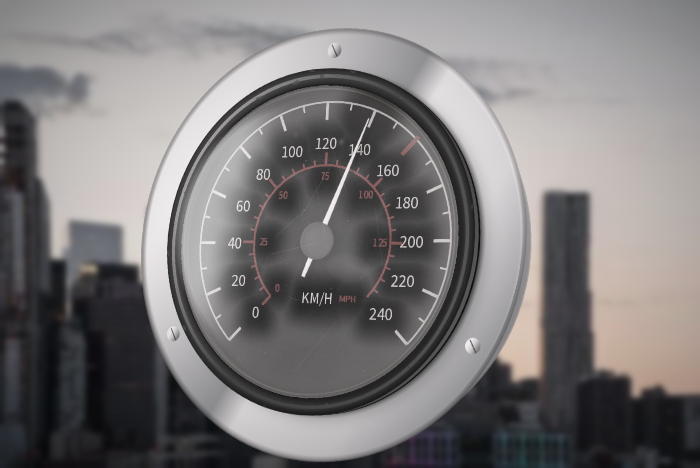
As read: 140 km/h
